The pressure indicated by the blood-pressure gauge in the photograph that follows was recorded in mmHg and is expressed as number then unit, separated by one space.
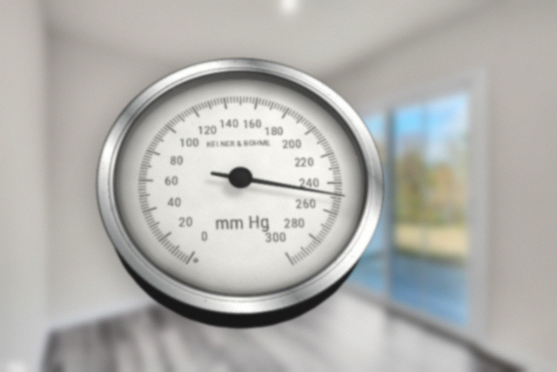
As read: 250 mmHg
